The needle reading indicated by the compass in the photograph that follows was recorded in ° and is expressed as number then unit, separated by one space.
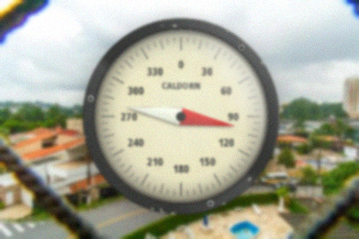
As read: 100 °
